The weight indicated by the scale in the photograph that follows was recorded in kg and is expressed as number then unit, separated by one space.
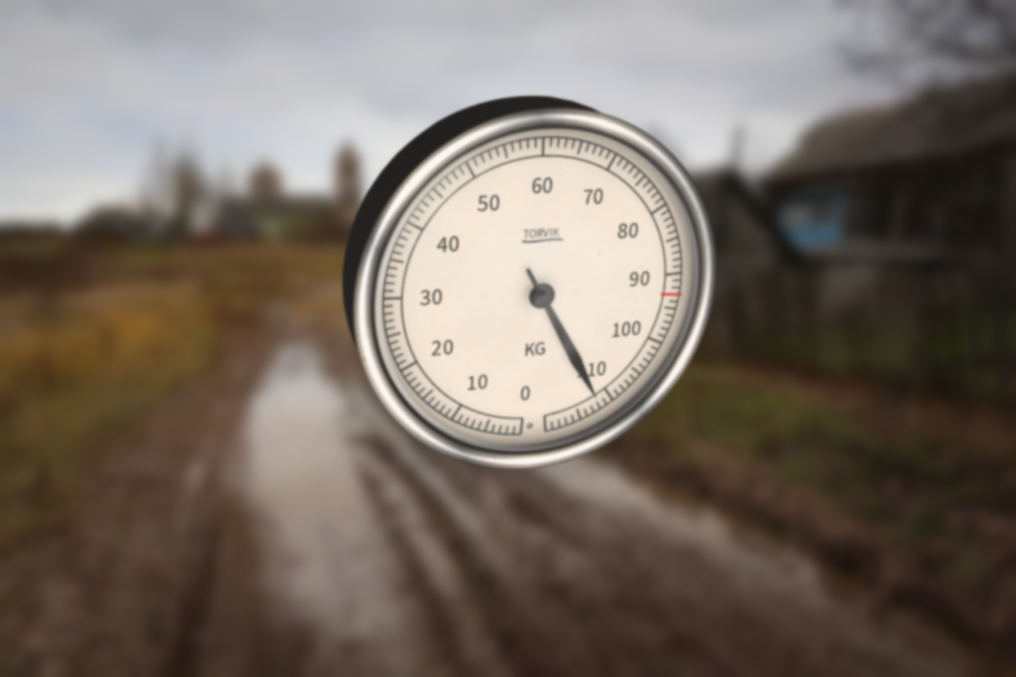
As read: 112 kg
